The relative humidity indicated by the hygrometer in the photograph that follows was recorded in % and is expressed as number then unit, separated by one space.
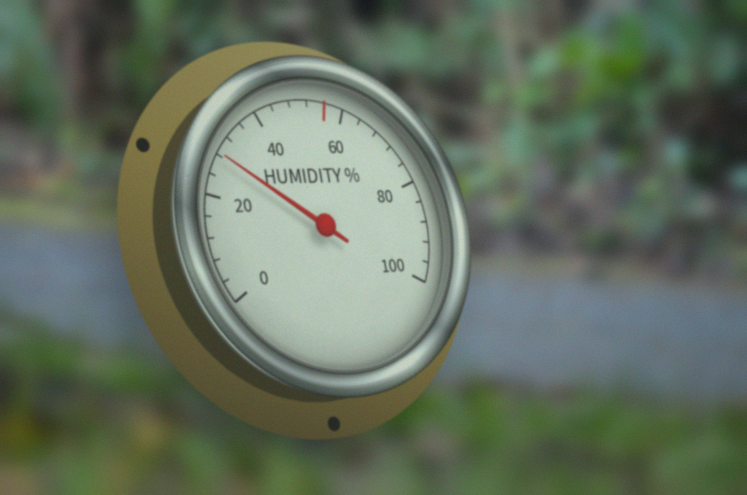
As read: 28 %
